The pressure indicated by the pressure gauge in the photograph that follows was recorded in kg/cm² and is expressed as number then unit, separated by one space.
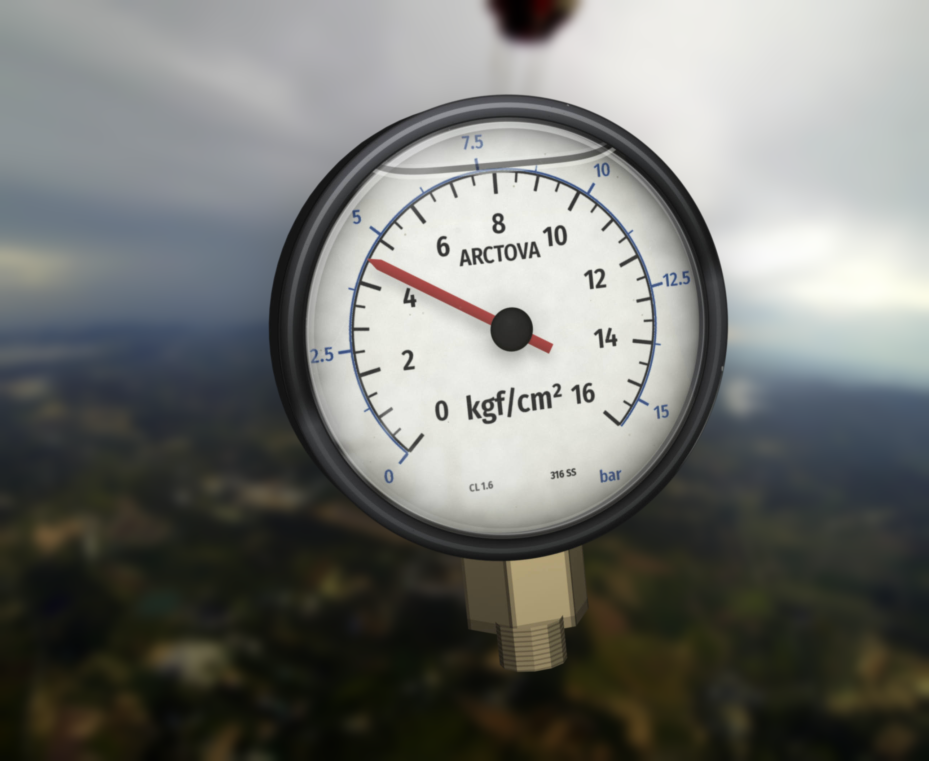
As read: 4.5 kg/cm²
